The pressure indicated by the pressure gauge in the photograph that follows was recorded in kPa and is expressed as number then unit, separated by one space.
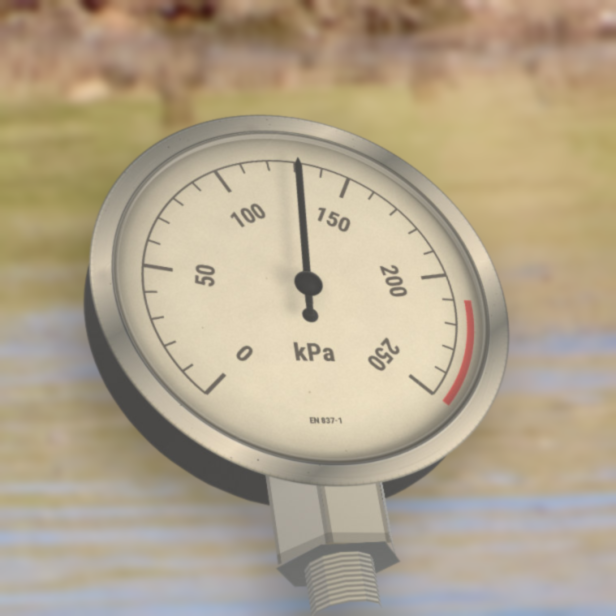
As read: 130 kPa
